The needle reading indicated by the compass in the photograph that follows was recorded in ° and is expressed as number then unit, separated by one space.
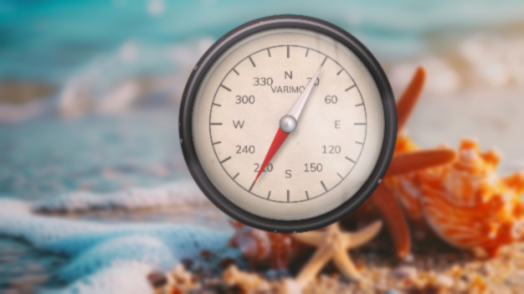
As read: 210 °
